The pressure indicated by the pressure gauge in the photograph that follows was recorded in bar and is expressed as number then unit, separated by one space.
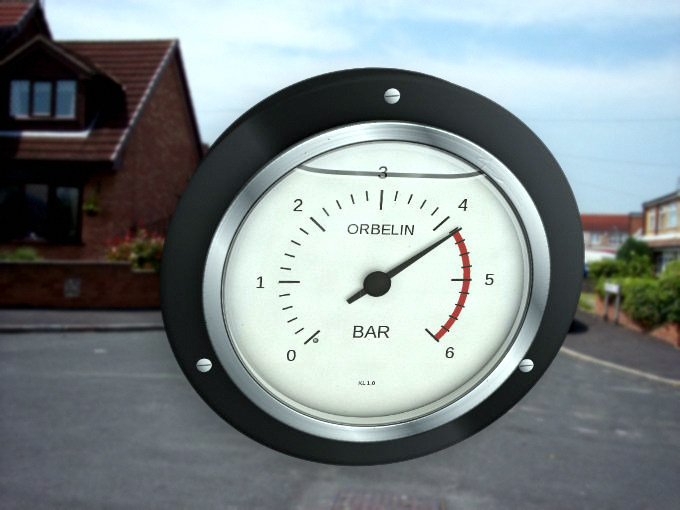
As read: 4.2 bar
